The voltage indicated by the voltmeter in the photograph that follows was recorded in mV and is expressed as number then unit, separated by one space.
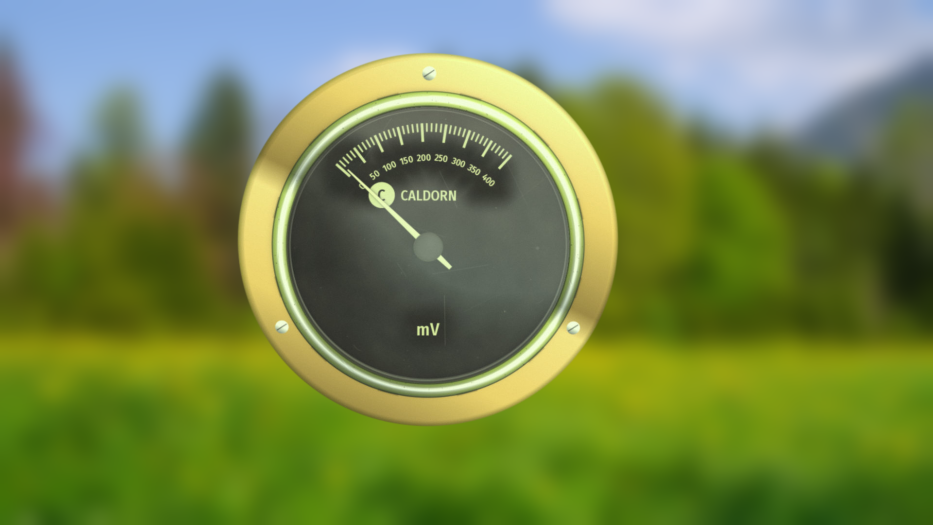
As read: 10 mV
